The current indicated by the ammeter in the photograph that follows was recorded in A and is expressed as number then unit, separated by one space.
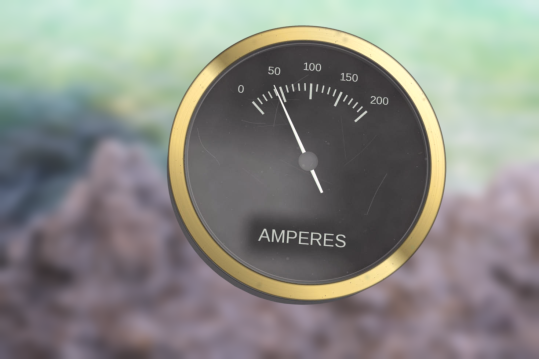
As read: 40 A
